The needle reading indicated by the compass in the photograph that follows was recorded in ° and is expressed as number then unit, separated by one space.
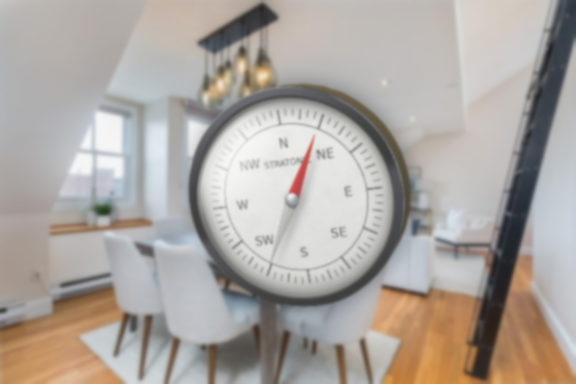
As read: 30 °
